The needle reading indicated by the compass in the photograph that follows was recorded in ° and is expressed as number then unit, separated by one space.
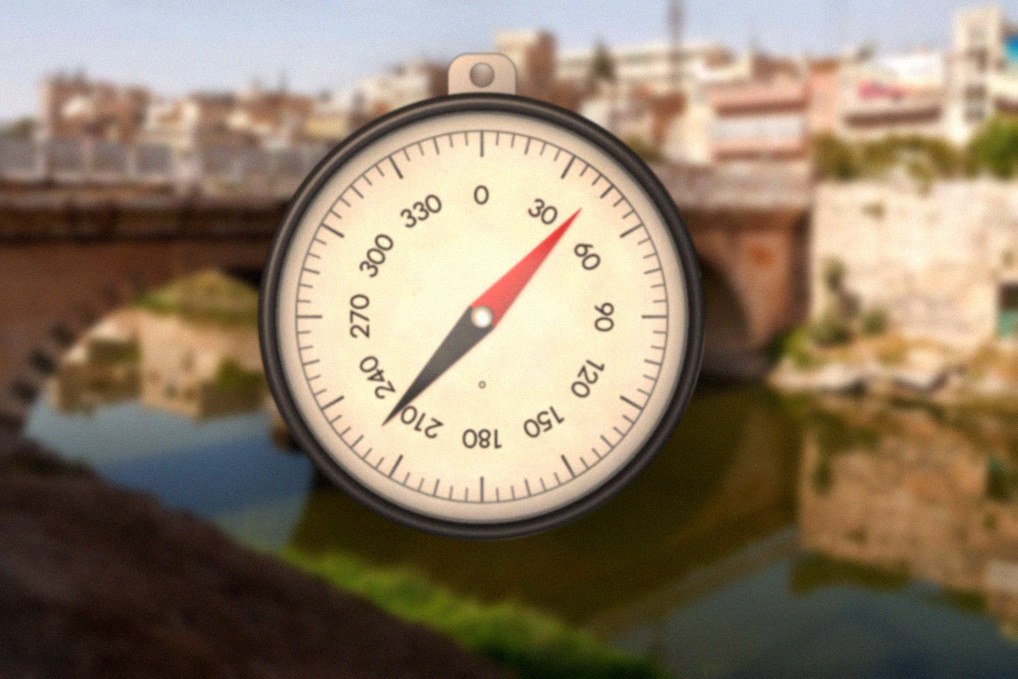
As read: 42.5 °
